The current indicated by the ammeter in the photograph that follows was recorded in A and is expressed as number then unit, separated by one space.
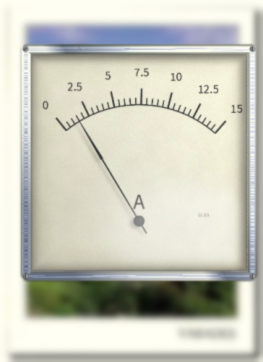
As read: 1.5 A
